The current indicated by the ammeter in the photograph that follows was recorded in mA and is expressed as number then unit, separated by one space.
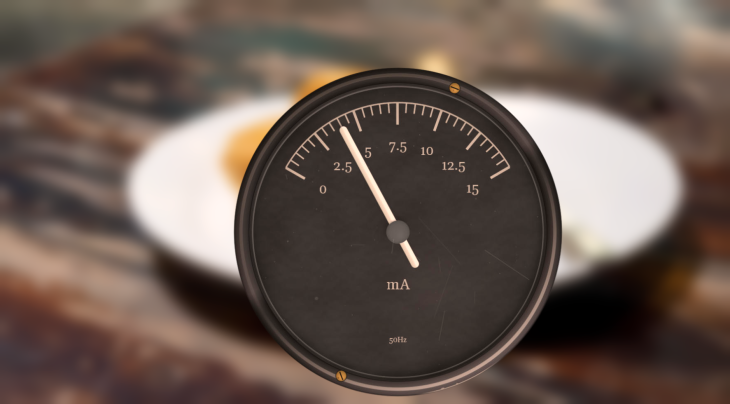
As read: 4 mA
